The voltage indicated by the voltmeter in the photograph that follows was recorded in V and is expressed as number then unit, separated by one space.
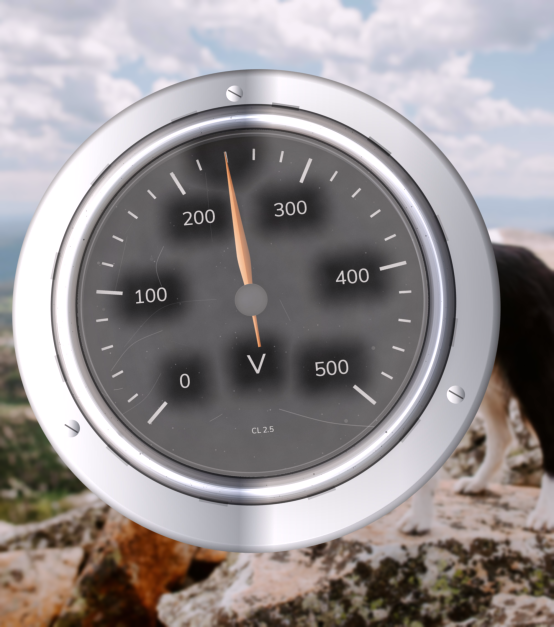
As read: 240 V
